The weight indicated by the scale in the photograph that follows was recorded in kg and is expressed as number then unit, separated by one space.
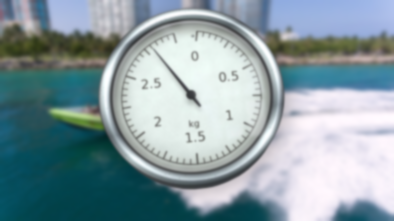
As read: 2.8 kg
